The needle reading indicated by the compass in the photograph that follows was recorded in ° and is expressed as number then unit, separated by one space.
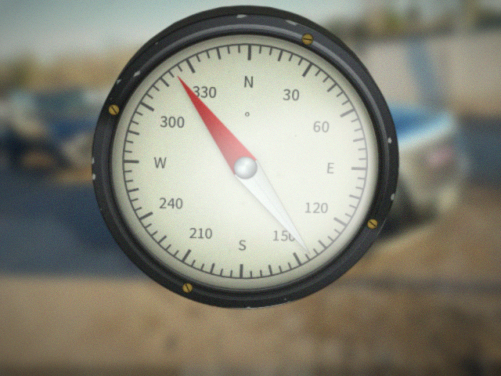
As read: 322.5 °
